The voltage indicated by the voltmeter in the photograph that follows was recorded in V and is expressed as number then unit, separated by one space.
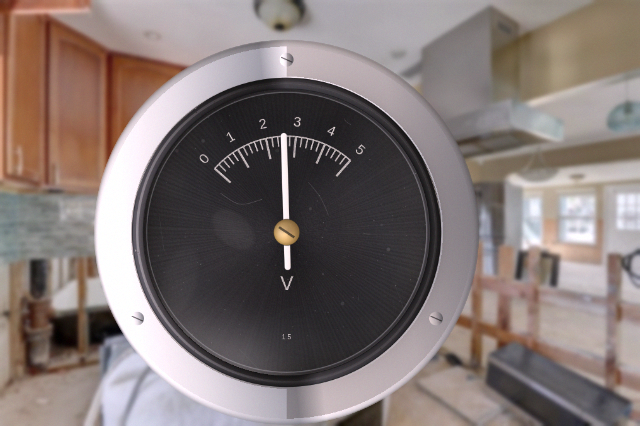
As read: 2.6 V
